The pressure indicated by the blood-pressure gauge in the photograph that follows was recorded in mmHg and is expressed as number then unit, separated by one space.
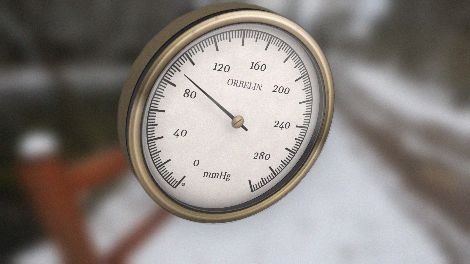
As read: 90 mmHg
